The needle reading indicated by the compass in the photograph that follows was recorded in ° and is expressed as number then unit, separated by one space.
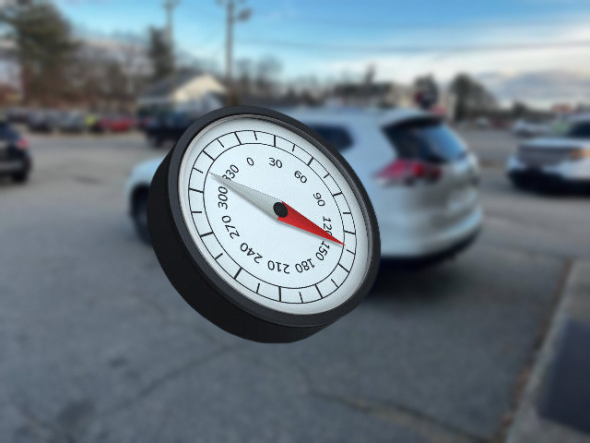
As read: 135 °
